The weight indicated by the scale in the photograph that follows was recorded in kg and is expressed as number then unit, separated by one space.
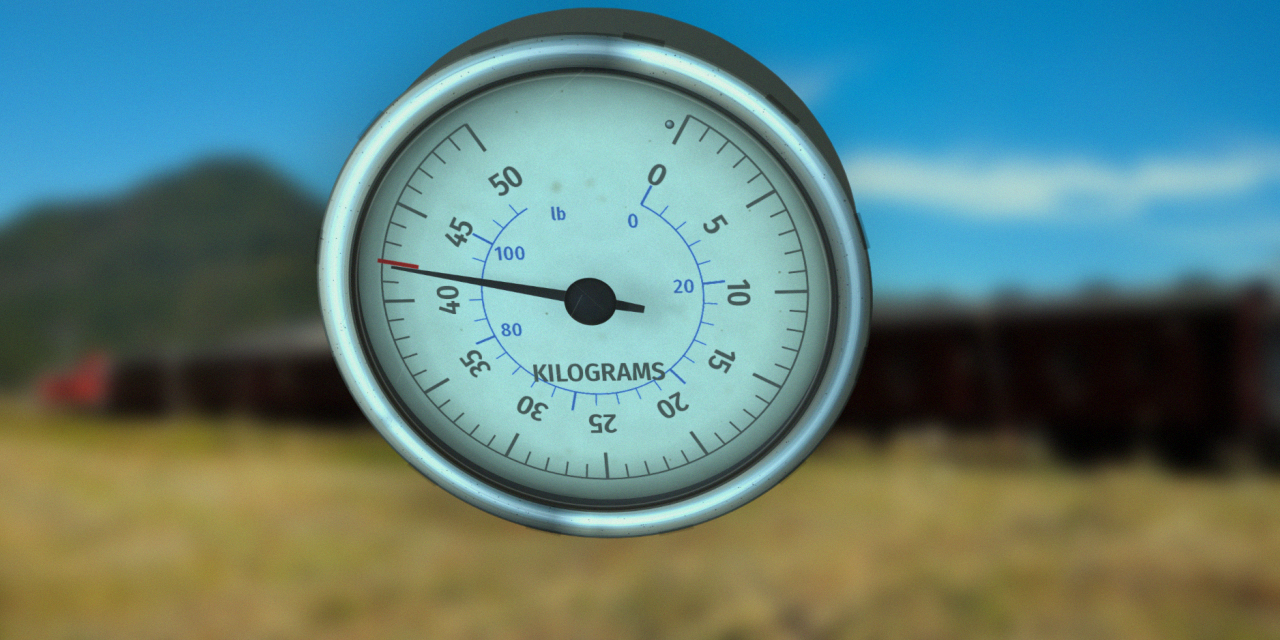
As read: 42 kg
